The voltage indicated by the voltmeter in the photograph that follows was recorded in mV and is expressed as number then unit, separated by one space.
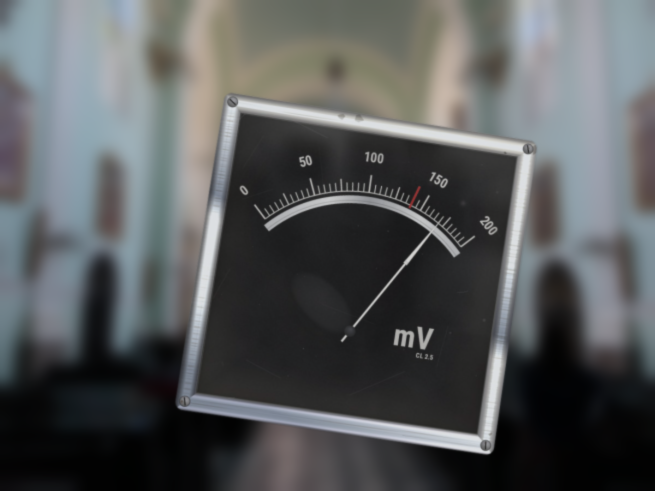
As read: 170 mV
